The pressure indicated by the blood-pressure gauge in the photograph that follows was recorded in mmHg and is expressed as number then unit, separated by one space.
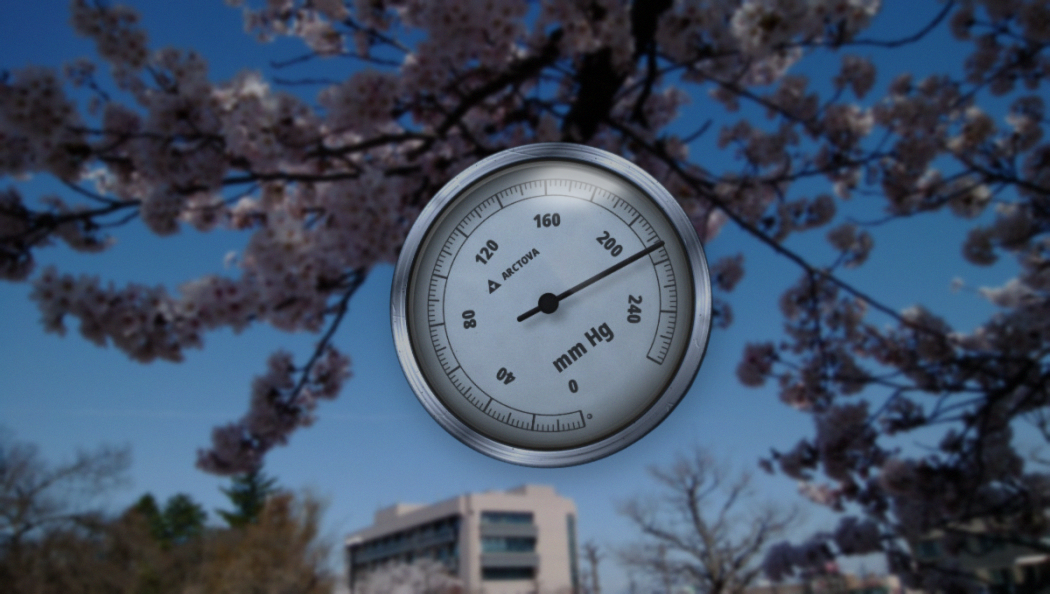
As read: 214 mmHg
